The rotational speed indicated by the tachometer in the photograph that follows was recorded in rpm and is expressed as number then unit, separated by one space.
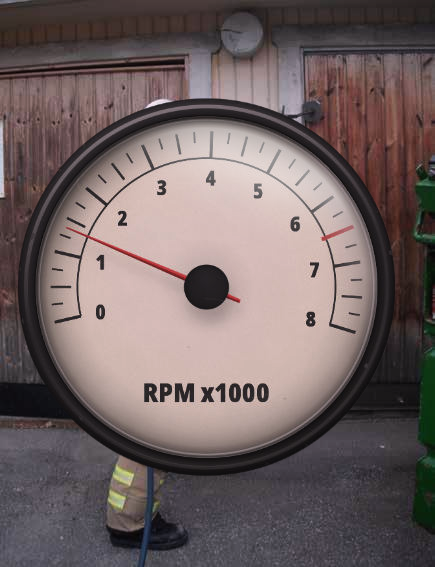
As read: 1375 rpm
